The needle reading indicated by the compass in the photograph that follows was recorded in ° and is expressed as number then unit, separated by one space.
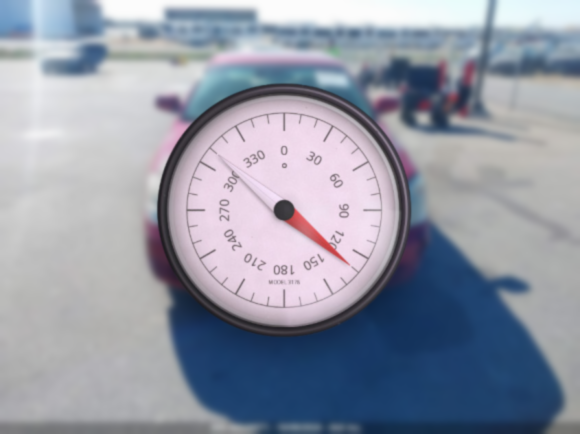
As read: 130 °
